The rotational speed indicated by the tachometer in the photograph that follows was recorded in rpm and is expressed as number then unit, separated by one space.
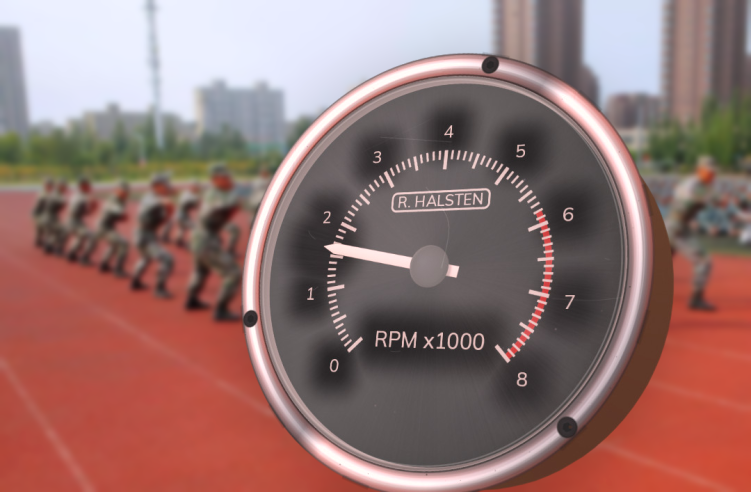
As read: 1600 rpm
